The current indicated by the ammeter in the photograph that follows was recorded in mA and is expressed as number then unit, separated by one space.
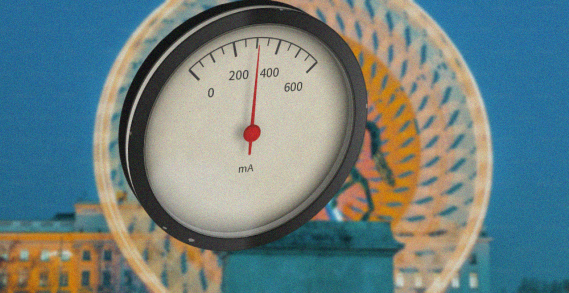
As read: 300 mA
